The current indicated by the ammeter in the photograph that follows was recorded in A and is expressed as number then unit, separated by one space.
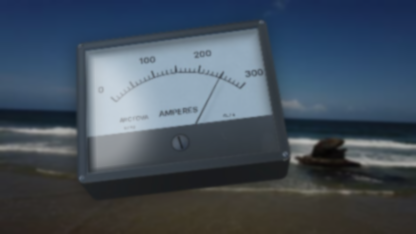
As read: 250 A
